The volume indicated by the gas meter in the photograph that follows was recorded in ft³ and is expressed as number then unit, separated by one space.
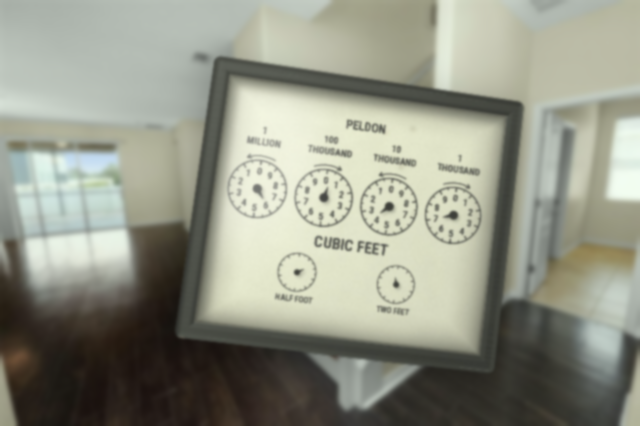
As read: 603700 ft³
